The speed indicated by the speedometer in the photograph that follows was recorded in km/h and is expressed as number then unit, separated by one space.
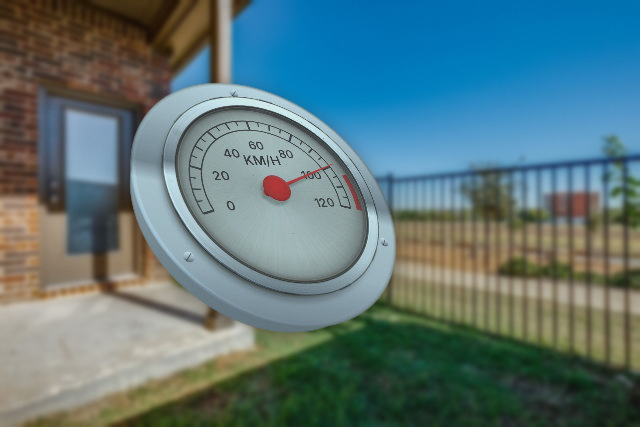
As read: 100 km/h
